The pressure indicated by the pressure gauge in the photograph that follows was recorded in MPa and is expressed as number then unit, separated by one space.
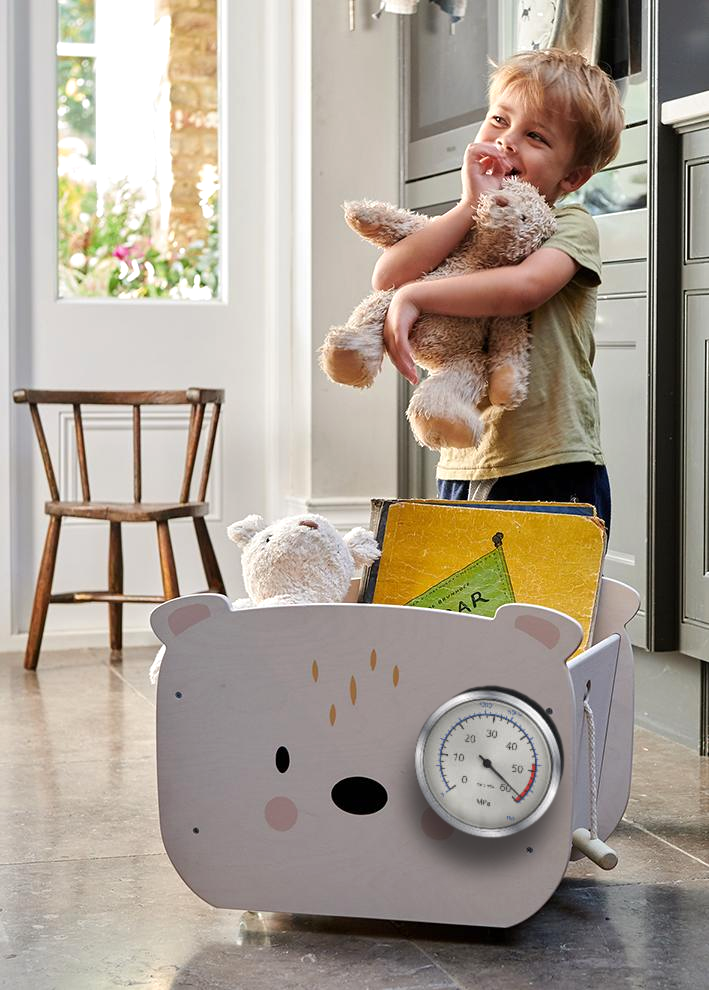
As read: 58 MPa
